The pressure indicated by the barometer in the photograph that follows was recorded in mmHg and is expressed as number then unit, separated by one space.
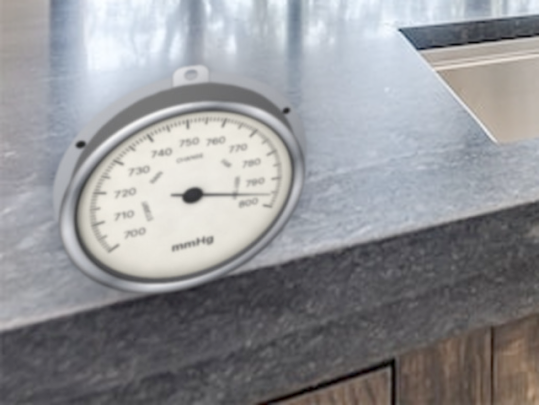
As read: 795 mmHg
